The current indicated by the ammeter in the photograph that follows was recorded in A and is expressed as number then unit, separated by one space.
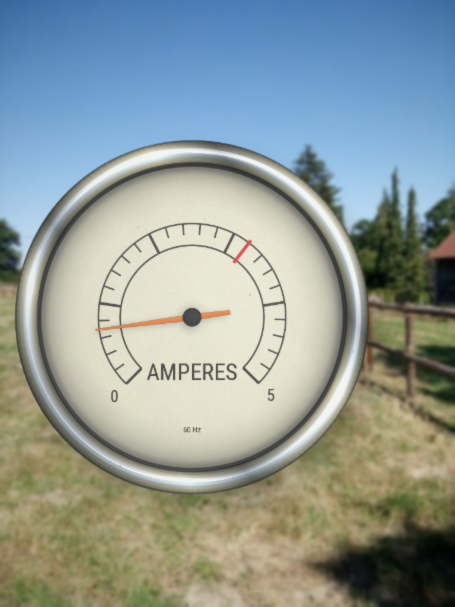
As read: 0.7 A
